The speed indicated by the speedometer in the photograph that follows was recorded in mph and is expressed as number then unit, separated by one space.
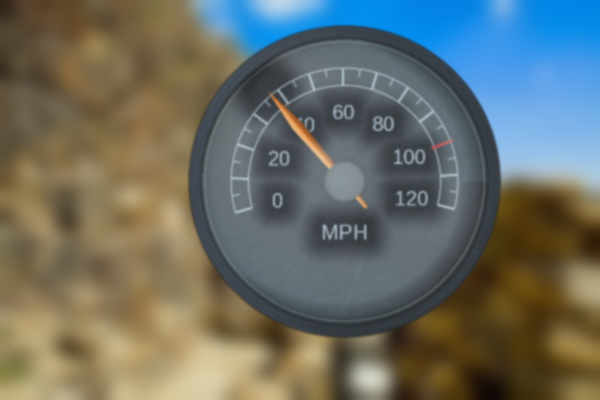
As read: 37.5 mph
